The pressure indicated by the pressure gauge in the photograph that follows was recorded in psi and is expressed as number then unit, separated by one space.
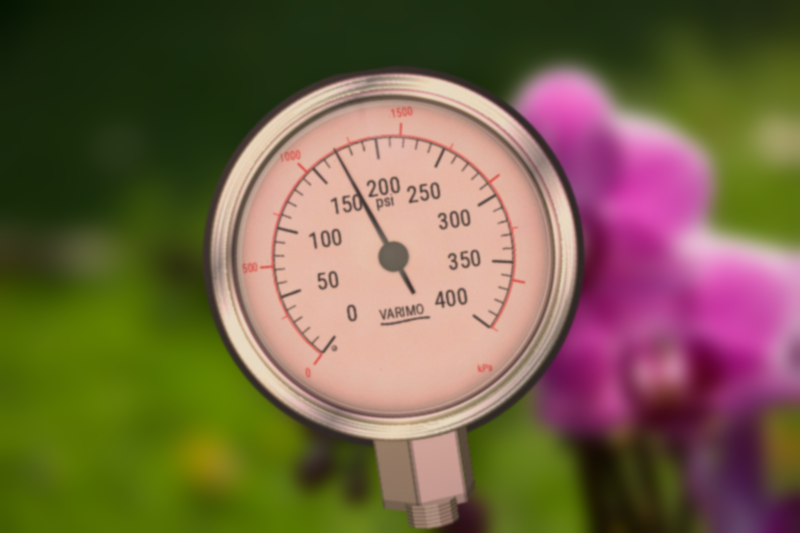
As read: 170 psi
